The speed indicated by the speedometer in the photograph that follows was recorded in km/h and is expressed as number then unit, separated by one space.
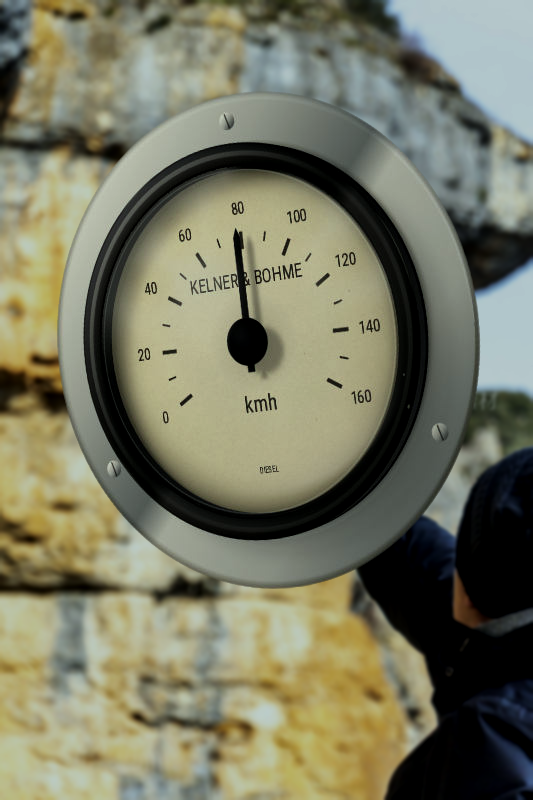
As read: 80 km/h
